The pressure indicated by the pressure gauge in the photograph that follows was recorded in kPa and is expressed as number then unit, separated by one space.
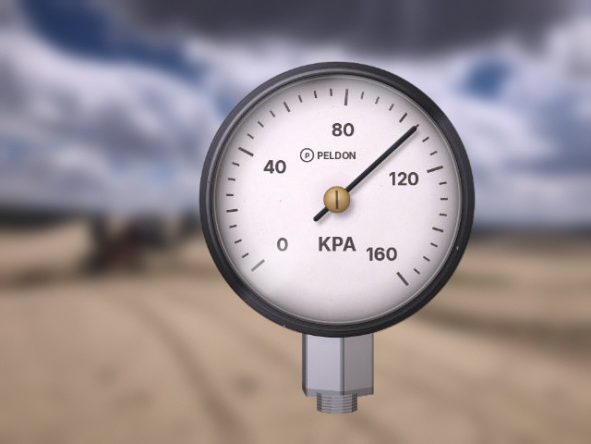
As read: 105 kPa
